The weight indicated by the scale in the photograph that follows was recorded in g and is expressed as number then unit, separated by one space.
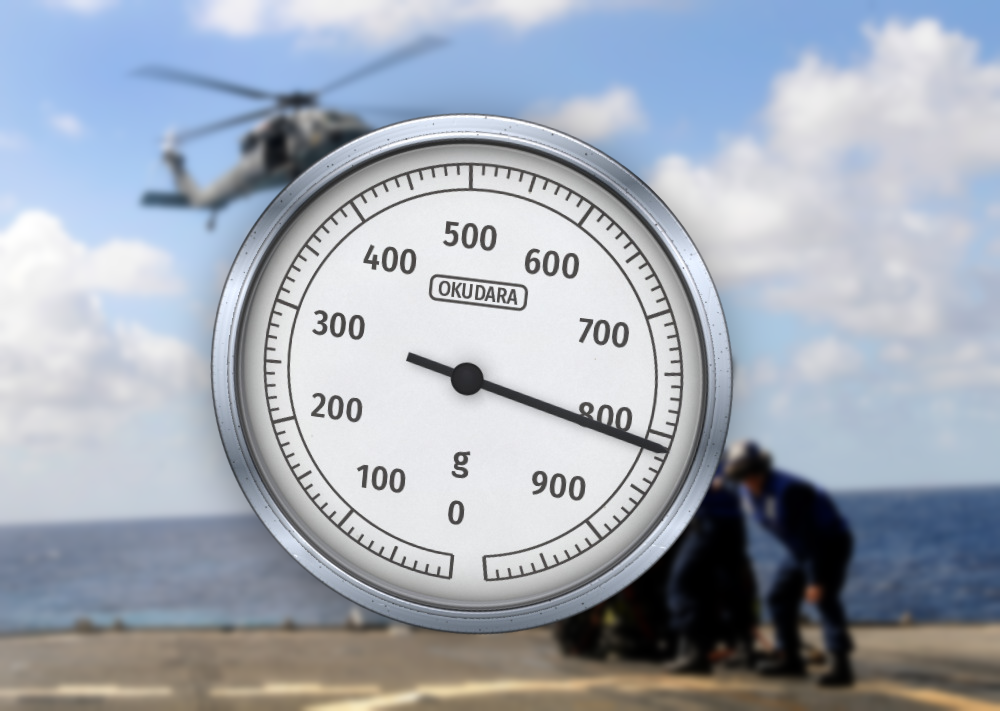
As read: 810 g
